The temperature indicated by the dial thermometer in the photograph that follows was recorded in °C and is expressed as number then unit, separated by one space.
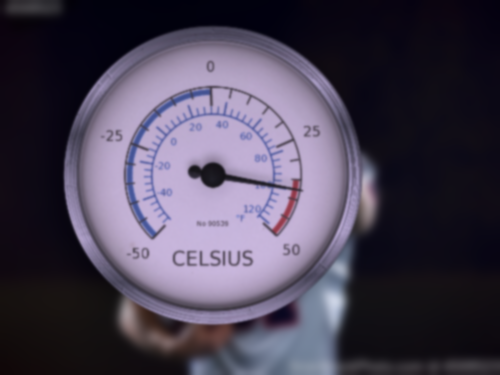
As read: 37.5 °C
